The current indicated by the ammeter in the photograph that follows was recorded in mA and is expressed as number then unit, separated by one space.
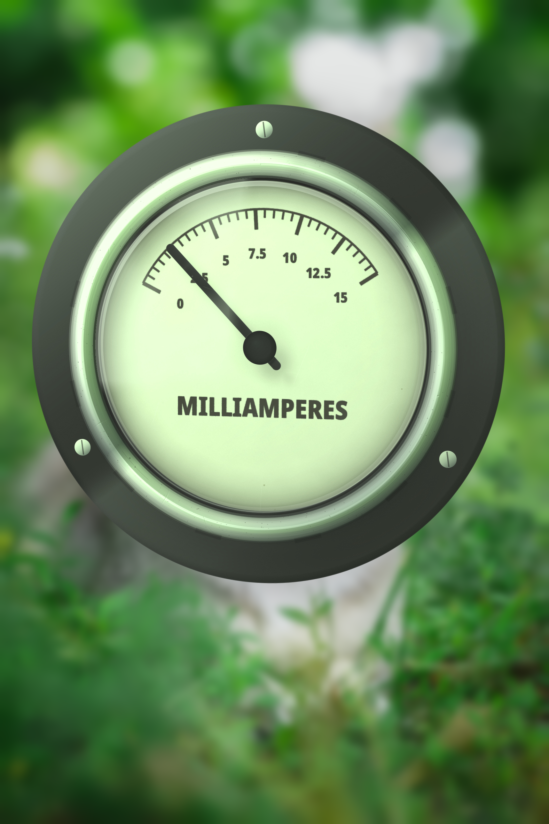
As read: 2.5 mA
